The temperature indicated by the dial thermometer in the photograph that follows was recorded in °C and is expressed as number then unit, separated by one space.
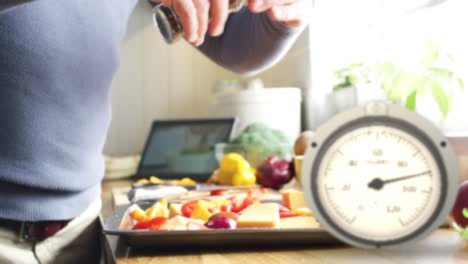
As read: 90 °C
